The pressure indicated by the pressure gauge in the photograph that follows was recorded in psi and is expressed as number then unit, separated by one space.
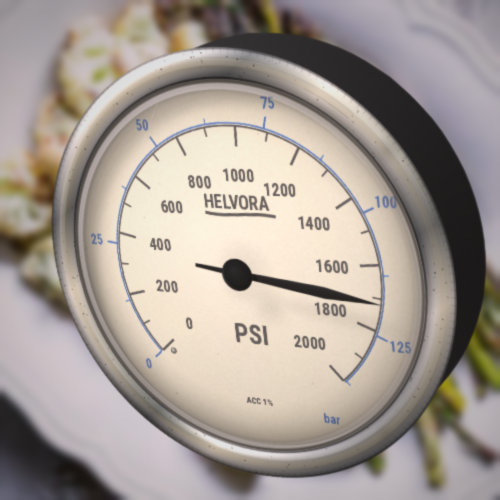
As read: 1700 psi
